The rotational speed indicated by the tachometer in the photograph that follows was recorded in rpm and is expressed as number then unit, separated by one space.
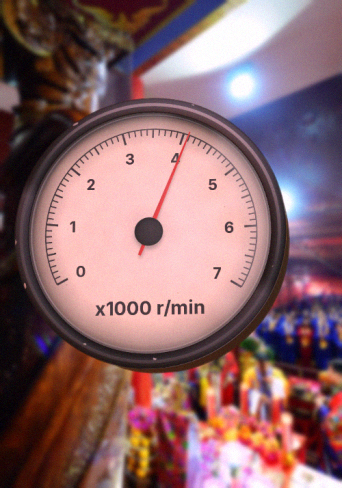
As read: 4100 rpm
